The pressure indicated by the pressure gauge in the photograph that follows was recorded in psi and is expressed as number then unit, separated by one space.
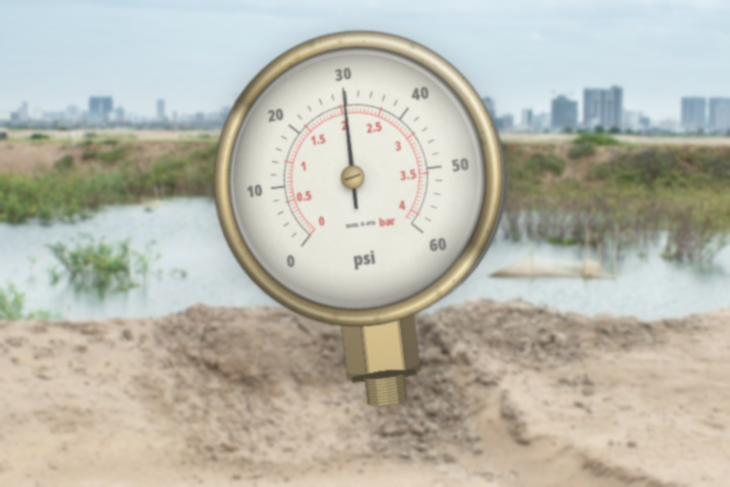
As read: 30 psi
